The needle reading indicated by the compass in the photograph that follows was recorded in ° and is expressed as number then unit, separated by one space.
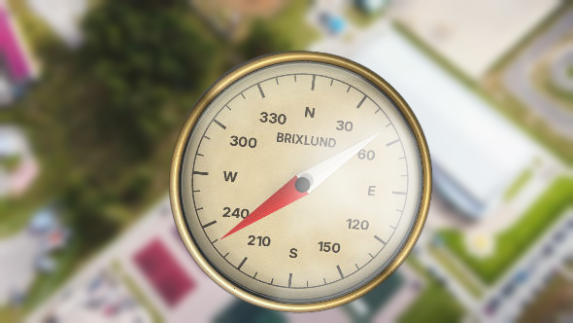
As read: 230 °
